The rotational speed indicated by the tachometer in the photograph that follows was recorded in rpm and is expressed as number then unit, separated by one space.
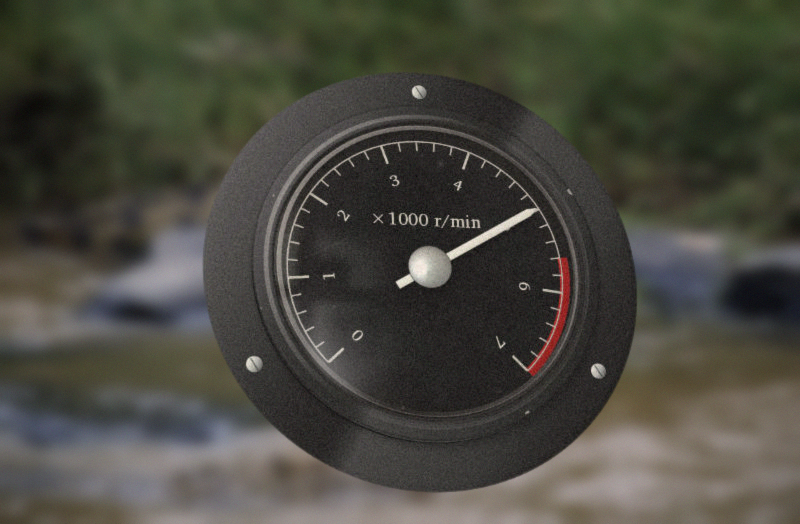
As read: 5000 rpm
